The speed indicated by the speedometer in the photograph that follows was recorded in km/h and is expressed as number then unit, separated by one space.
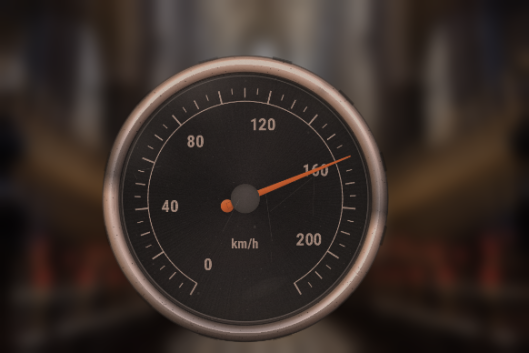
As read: 160 km/h
